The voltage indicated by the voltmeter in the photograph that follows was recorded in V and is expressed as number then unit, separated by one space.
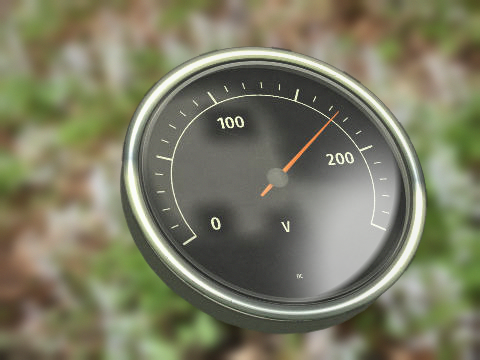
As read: 175 V
